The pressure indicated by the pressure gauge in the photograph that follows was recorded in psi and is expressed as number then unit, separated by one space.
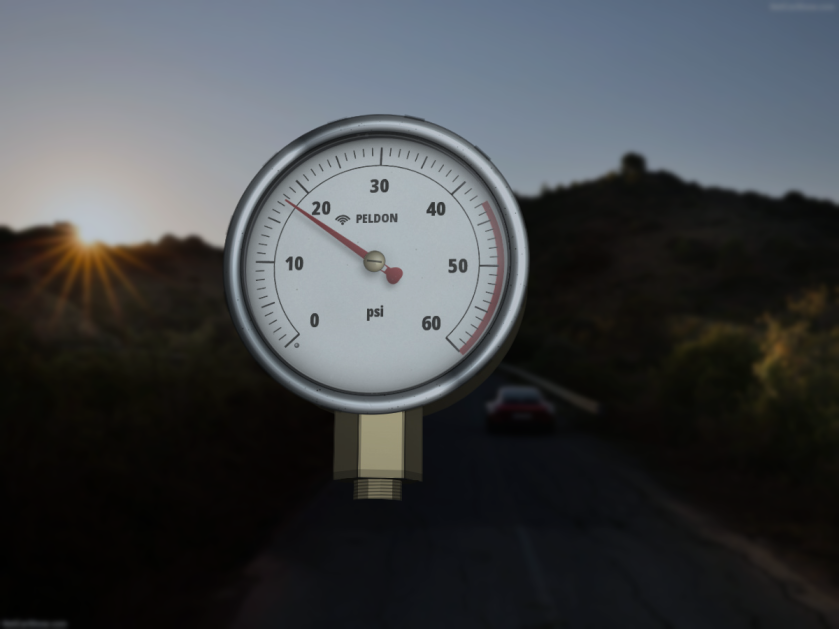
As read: 17.5 psi
